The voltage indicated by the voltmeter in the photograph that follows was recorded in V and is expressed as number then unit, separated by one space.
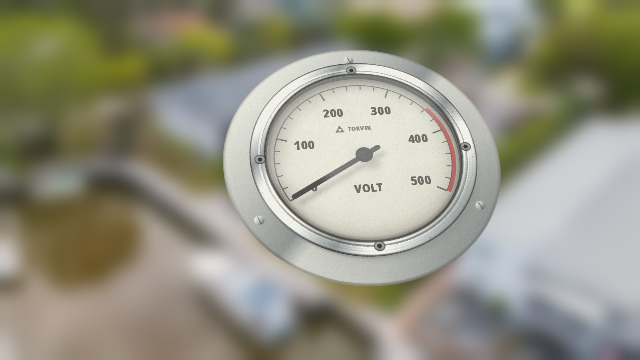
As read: 0 V
